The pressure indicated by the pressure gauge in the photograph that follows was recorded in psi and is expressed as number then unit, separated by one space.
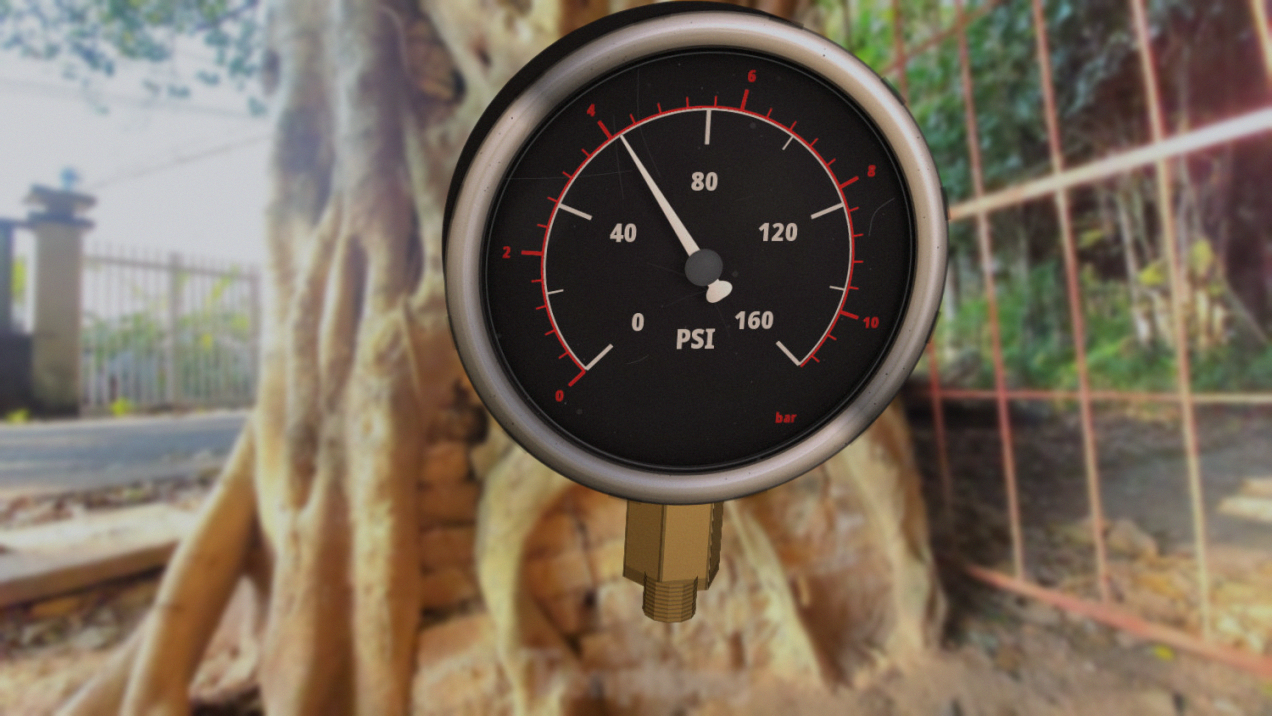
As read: 60 psi
